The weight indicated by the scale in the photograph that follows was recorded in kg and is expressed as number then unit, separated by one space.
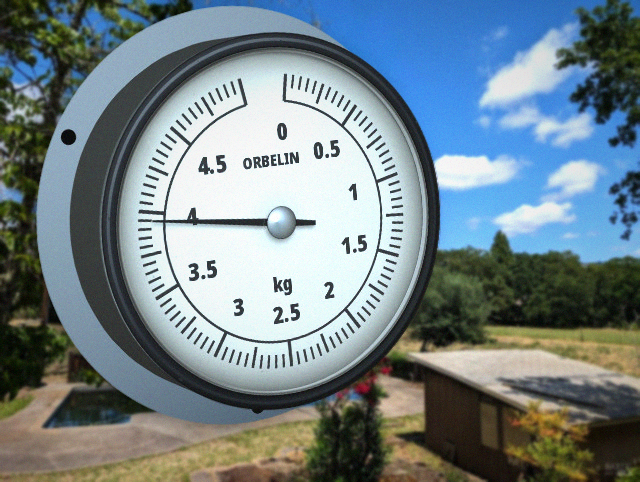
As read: 3.95 kg
